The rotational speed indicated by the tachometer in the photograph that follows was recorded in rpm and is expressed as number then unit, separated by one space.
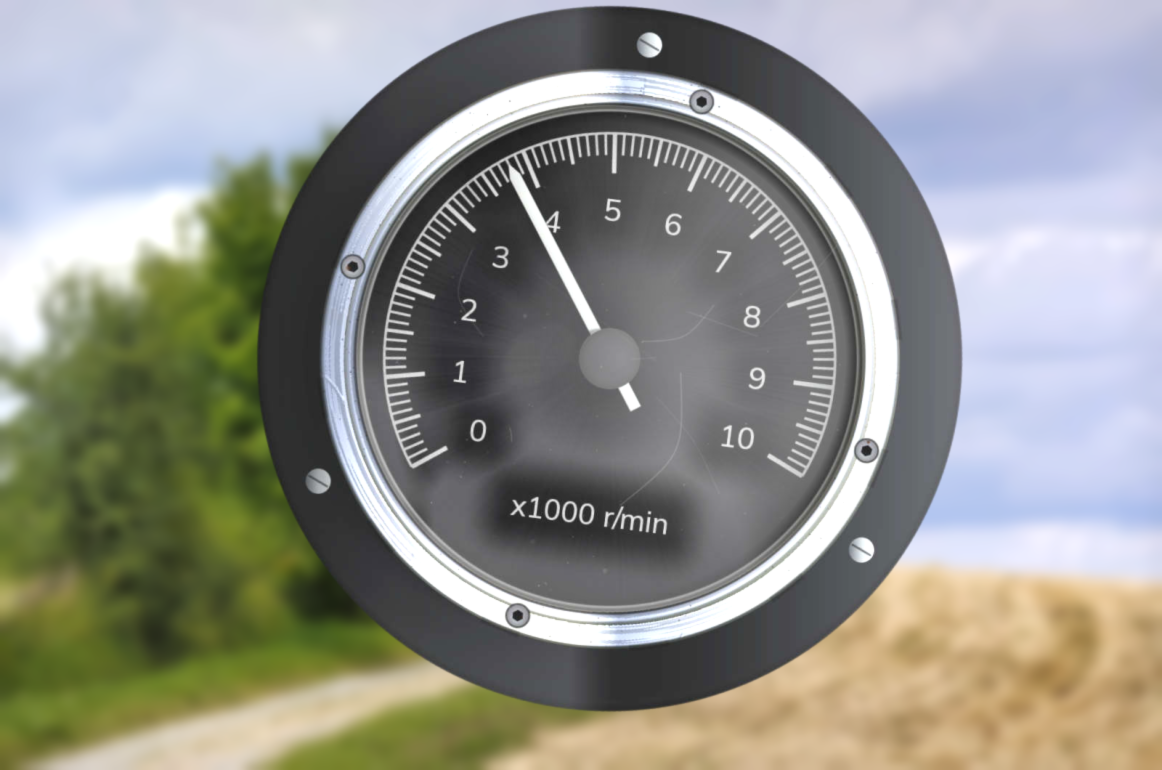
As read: 3800 rpm
